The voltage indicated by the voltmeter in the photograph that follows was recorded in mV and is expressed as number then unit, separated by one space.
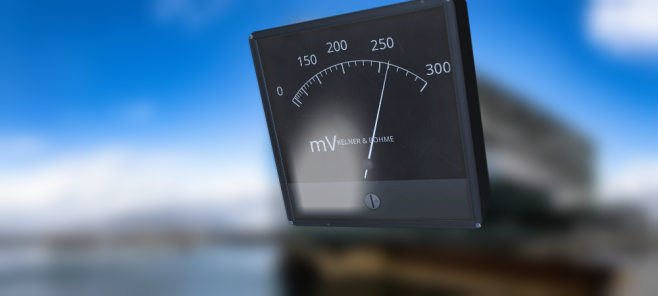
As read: 260 mV
